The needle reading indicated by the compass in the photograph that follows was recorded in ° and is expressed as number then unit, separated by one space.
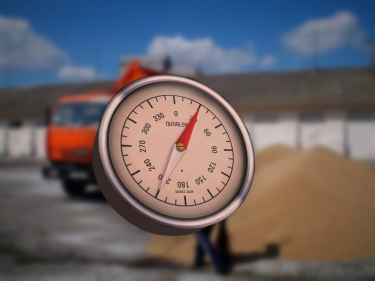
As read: 30 °
